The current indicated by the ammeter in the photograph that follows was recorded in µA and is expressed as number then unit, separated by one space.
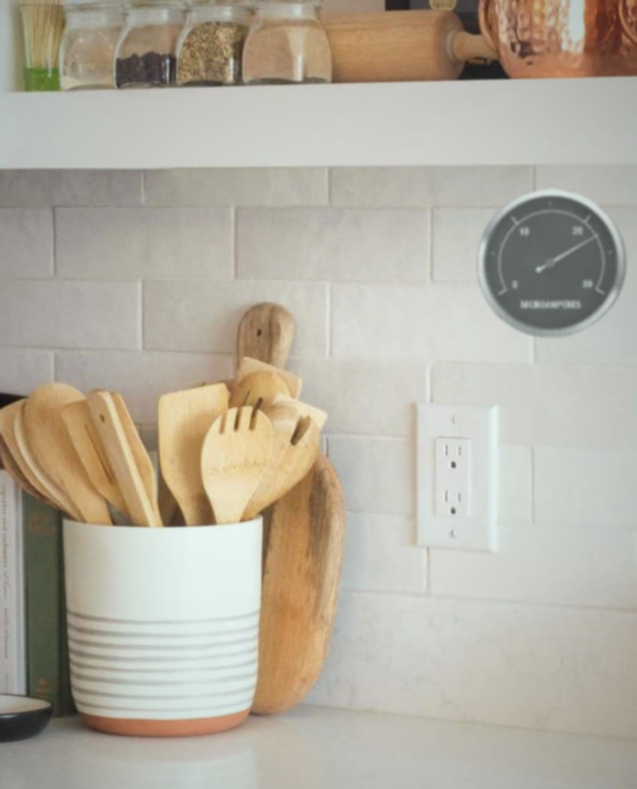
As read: 22.5 µA
